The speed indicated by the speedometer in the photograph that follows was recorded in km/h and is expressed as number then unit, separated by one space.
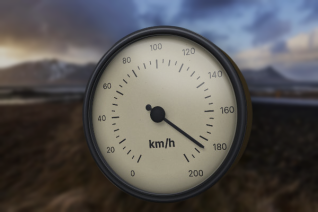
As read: 185 km/h
